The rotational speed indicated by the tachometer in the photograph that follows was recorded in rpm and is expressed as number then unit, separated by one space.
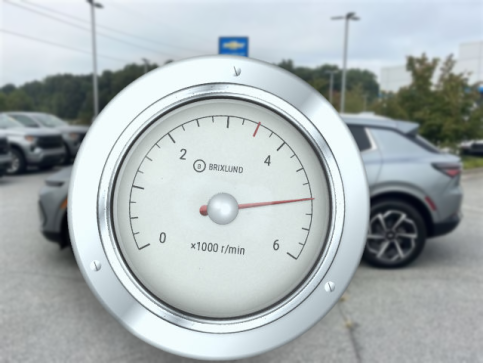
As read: 5000 rpm
